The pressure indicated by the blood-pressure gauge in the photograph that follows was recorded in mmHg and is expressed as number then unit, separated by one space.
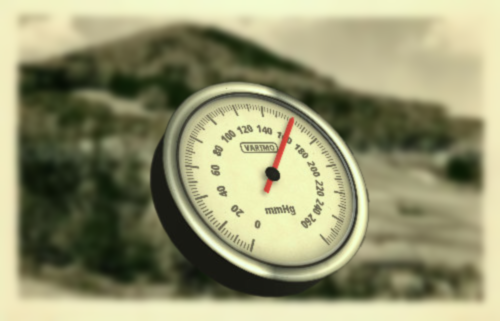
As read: 160 mmHg
